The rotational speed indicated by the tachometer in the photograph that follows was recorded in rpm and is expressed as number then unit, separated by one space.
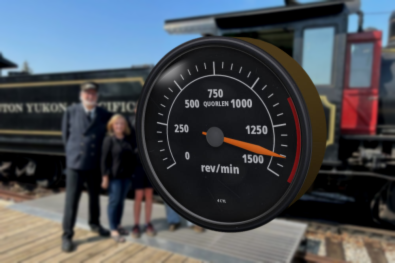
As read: 1400 rpm
